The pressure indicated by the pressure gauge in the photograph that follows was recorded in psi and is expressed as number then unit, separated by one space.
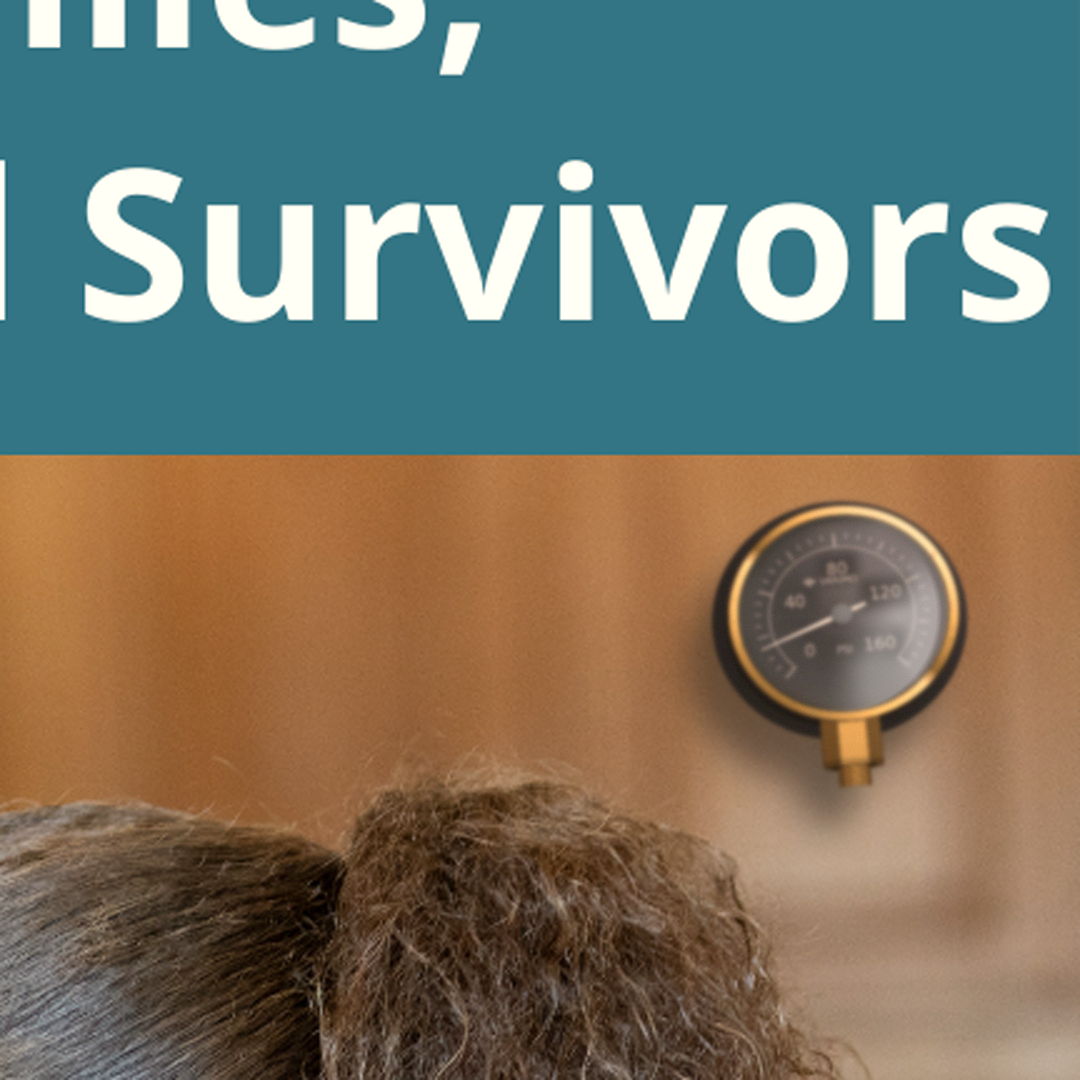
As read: 15 psi
